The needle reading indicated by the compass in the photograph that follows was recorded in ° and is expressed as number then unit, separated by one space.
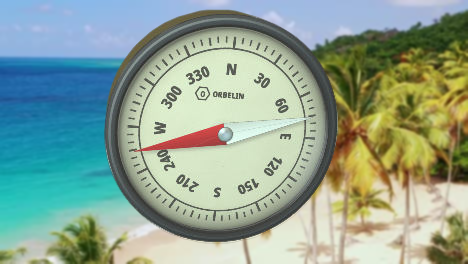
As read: 255 °
